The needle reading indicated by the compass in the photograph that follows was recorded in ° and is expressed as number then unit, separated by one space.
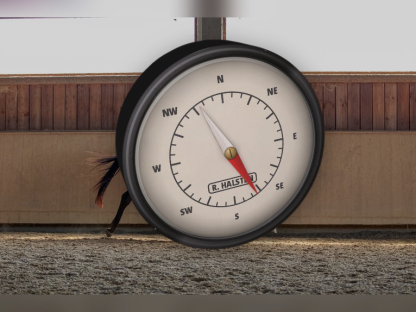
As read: 155 °
